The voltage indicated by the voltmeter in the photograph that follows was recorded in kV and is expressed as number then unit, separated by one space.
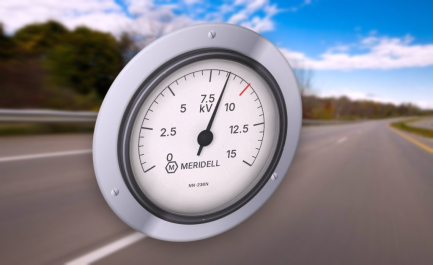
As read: 8.5 kV
